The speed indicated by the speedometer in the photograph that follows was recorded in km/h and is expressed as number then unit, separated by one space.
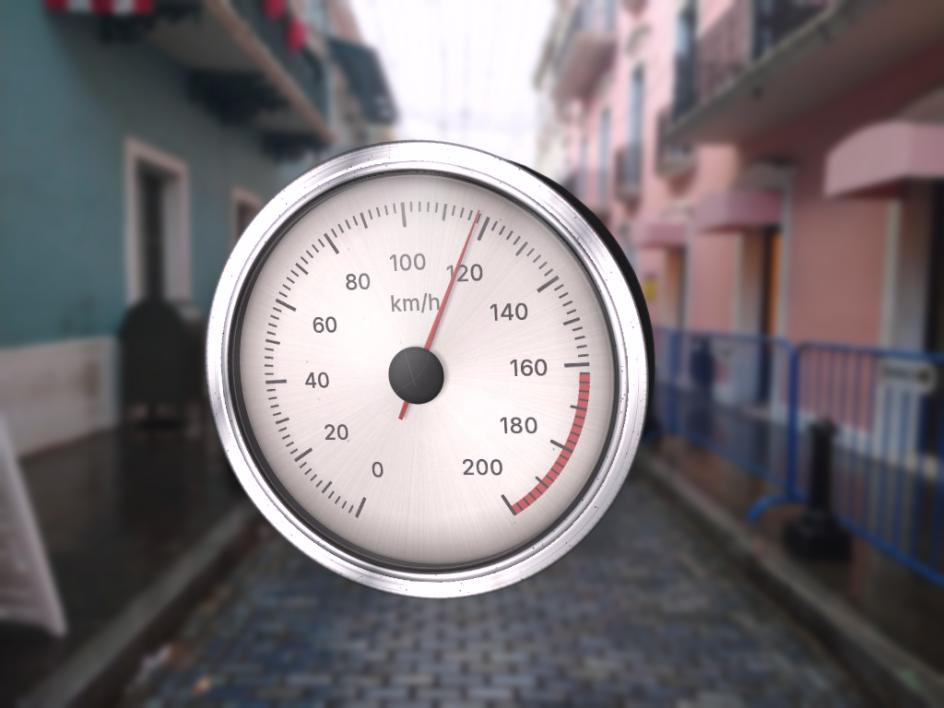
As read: 118 km/h
